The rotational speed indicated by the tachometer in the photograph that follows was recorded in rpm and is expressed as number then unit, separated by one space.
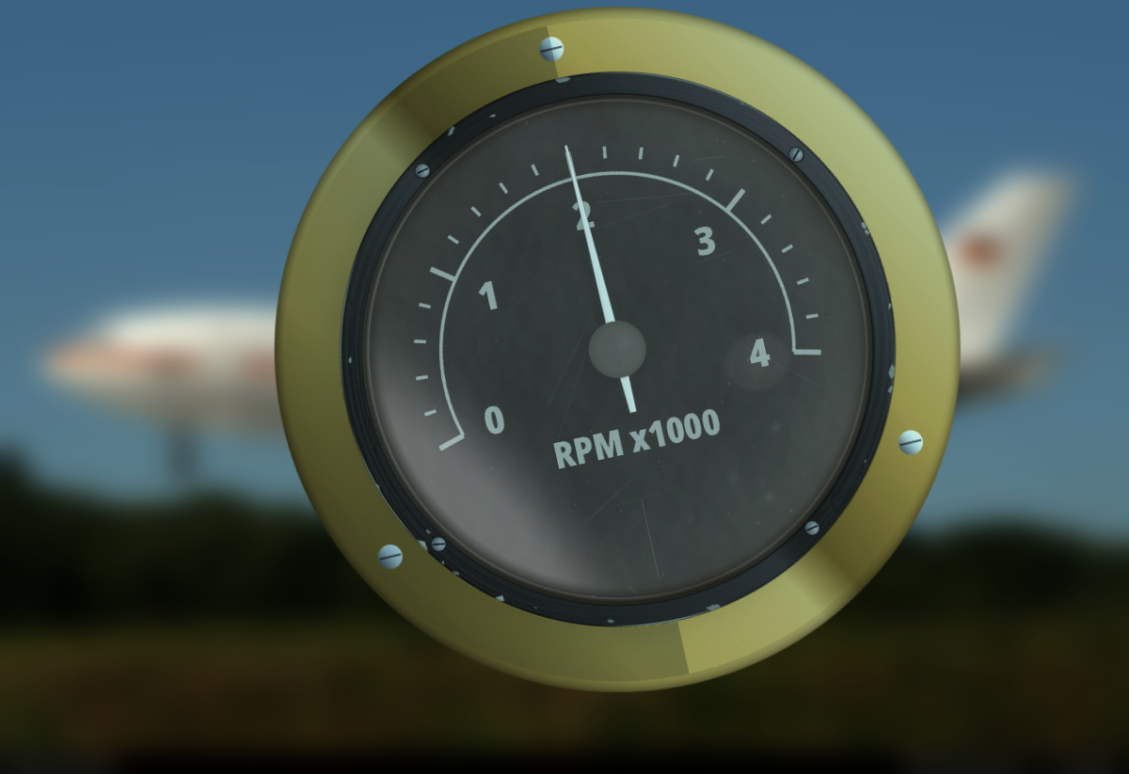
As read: 2000 rpm
